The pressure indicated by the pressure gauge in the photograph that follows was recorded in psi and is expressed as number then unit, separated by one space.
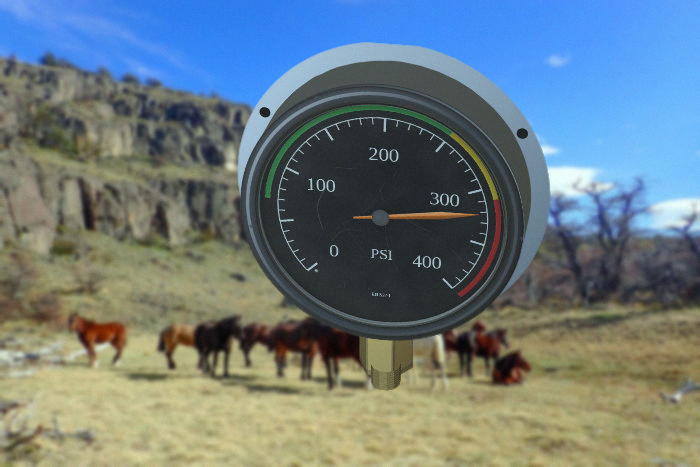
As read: 320 psi
